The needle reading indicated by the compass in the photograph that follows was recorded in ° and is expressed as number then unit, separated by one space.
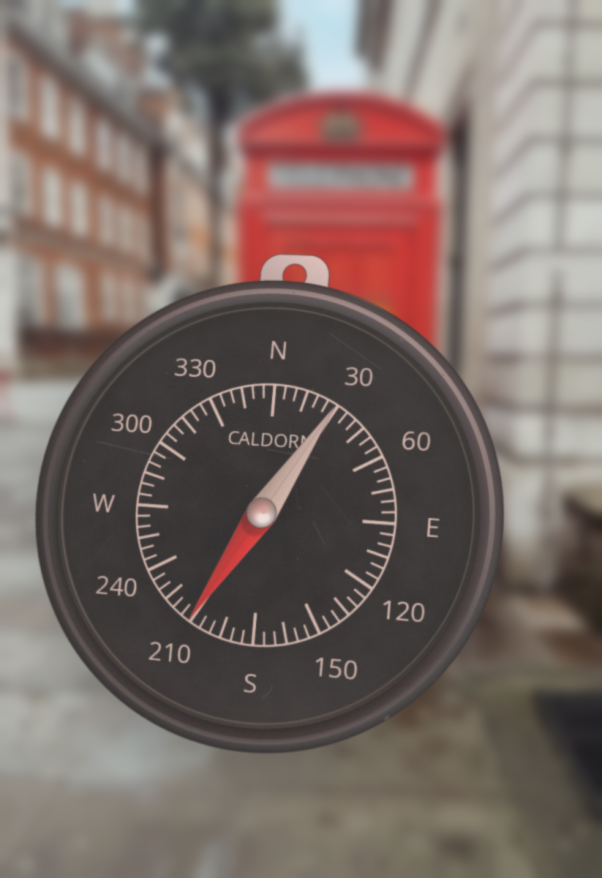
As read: 210 °
